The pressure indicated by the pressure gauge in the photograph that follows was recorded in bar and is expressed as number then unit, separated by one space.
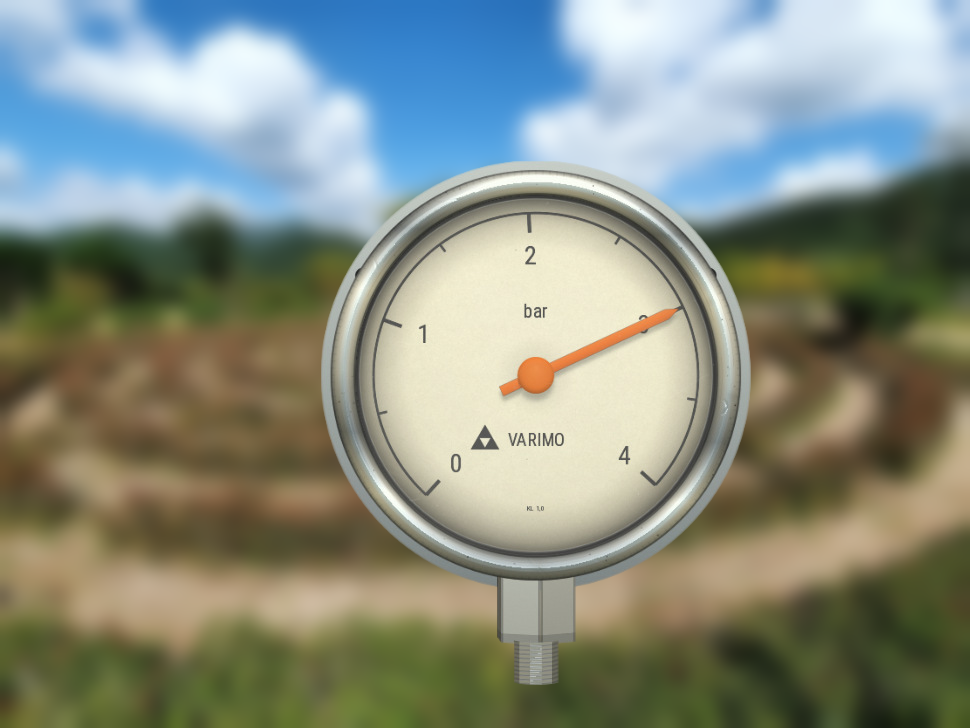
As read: 3 bar
